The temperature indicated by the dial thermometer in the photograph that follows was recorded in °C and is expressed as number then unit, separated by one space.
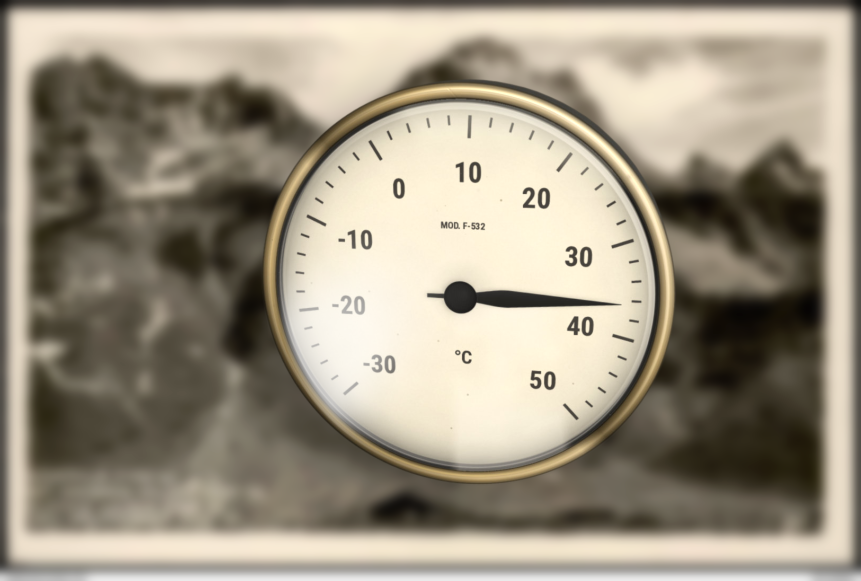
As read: 36 °C
